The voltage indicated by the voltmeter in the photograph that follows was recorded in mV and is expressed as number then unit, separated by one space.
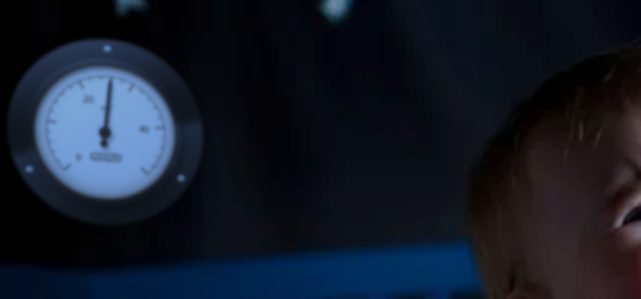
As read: 26 mV
